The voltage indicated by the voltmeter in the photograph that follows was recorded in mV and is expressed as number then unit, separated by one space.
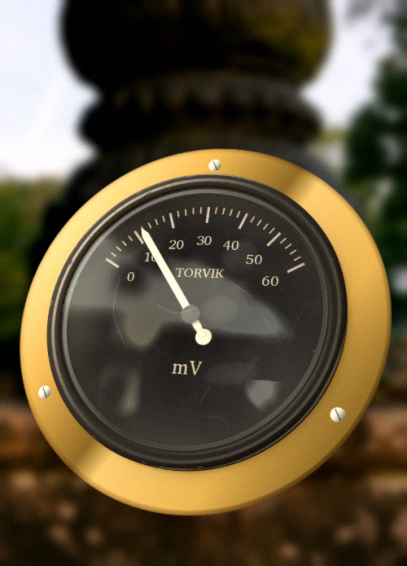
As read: 12 mV
